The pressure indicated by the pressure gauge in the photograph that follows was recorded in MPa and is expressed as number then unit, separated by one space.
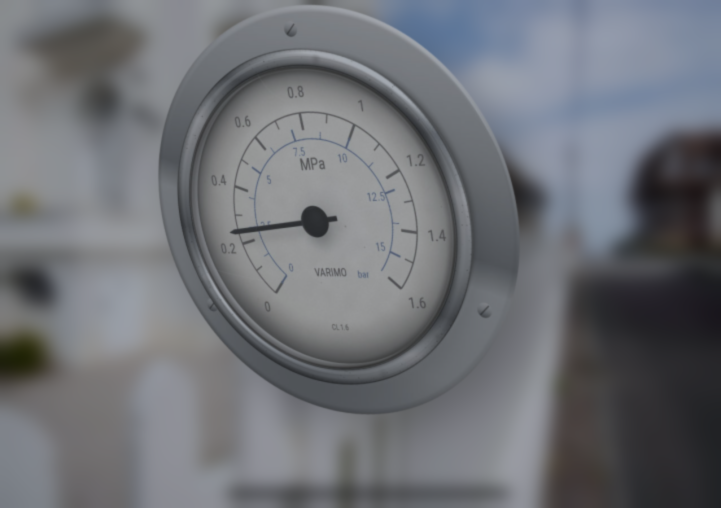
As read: 0.25 MPa
